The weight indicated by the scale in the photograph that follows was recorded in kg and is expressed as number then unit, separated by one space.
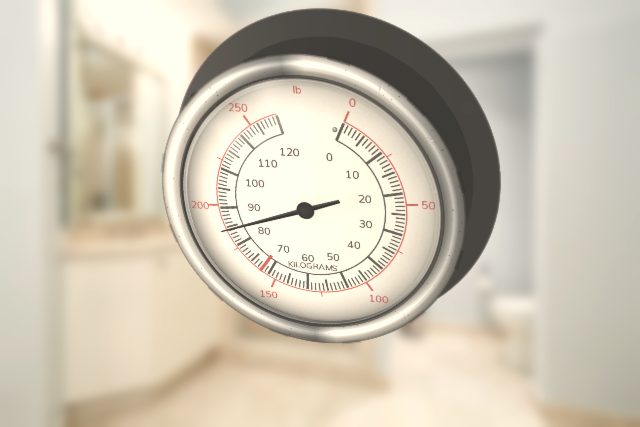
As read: 85 kg
